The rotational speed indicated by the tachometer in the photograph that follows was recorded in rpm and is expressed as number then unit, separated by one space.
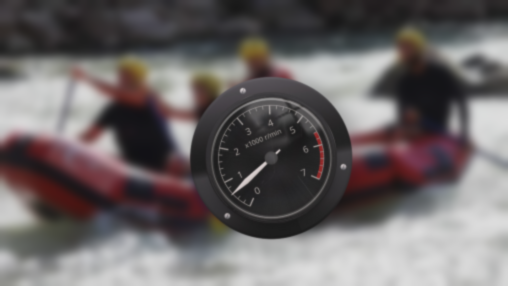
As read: 600 rpm
